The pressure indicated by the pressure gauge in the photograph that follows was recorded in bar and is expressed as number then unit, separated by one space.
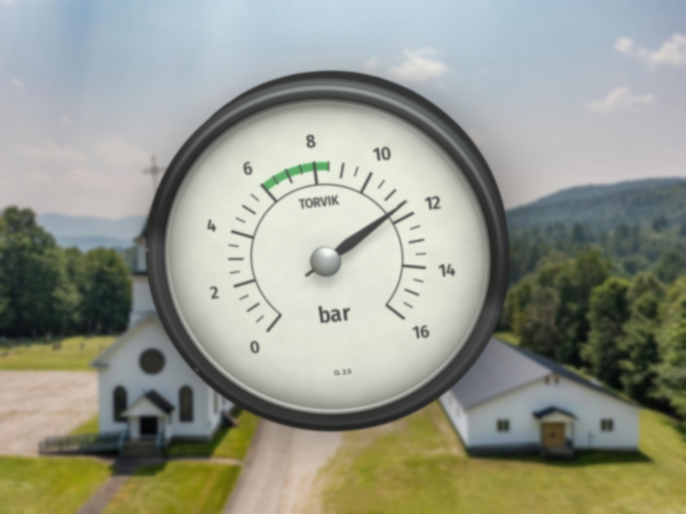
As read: 11.5 bar
